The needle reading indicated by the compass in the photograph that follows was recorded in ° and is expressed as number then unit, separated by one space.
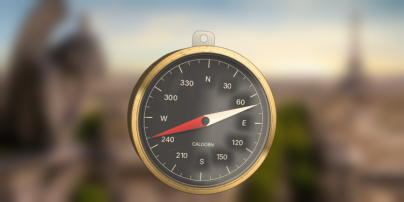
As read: 250 °
